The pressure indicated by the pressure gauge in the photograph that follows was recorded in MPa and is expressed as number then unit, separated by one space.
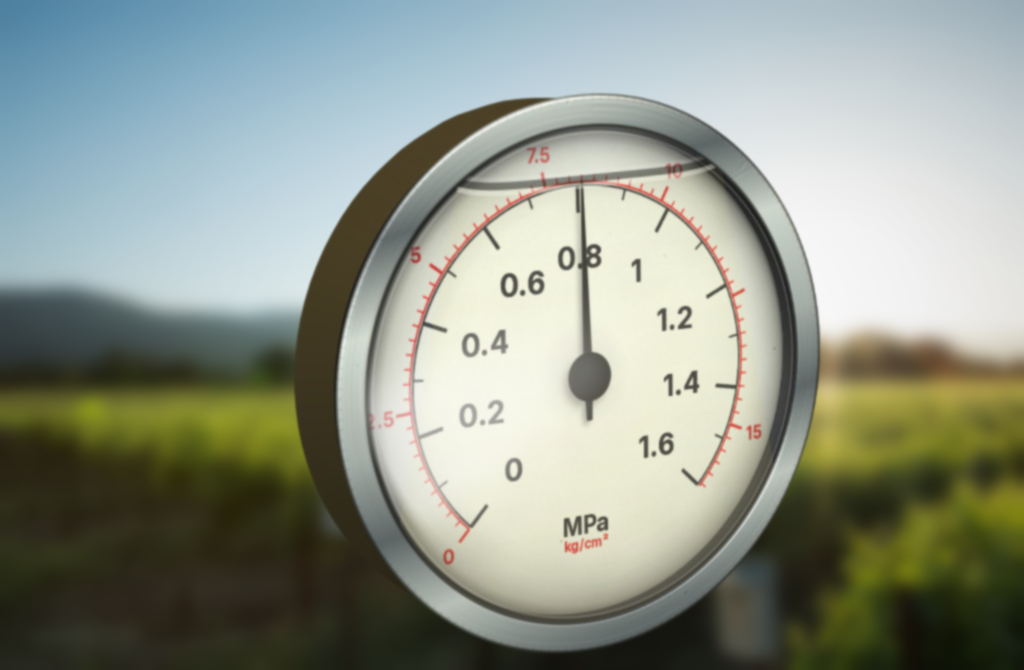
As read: 0.8 MPa
